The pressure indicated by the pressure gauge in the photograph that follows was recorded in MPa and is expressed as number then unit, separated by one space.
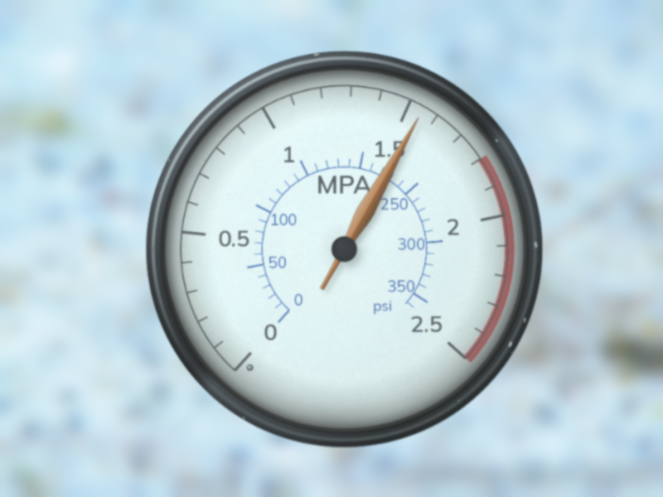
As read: 1.55 MPa
